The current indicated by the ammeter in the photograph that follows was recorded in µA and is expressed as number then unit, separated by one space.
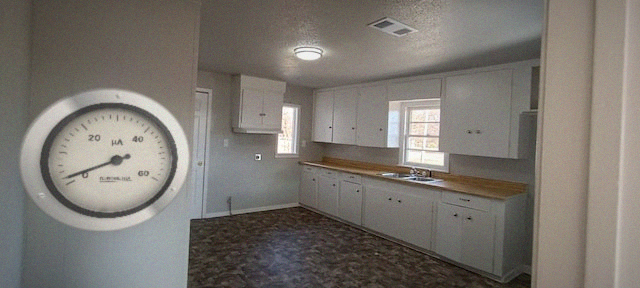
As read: 2 µA
